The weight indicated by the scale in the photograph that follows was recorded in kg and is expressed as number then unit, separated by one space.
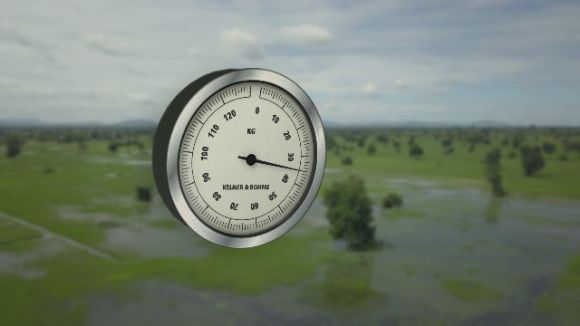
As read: 35 kg
